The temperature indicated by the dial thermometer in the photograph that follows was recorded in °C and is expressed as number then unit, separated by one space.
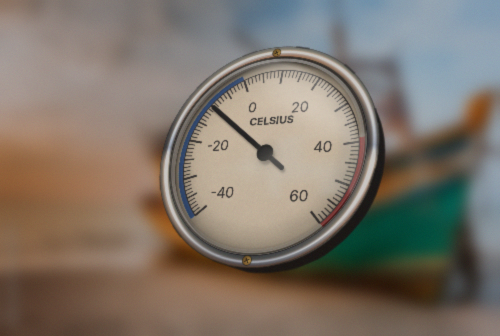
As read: -10 °C
